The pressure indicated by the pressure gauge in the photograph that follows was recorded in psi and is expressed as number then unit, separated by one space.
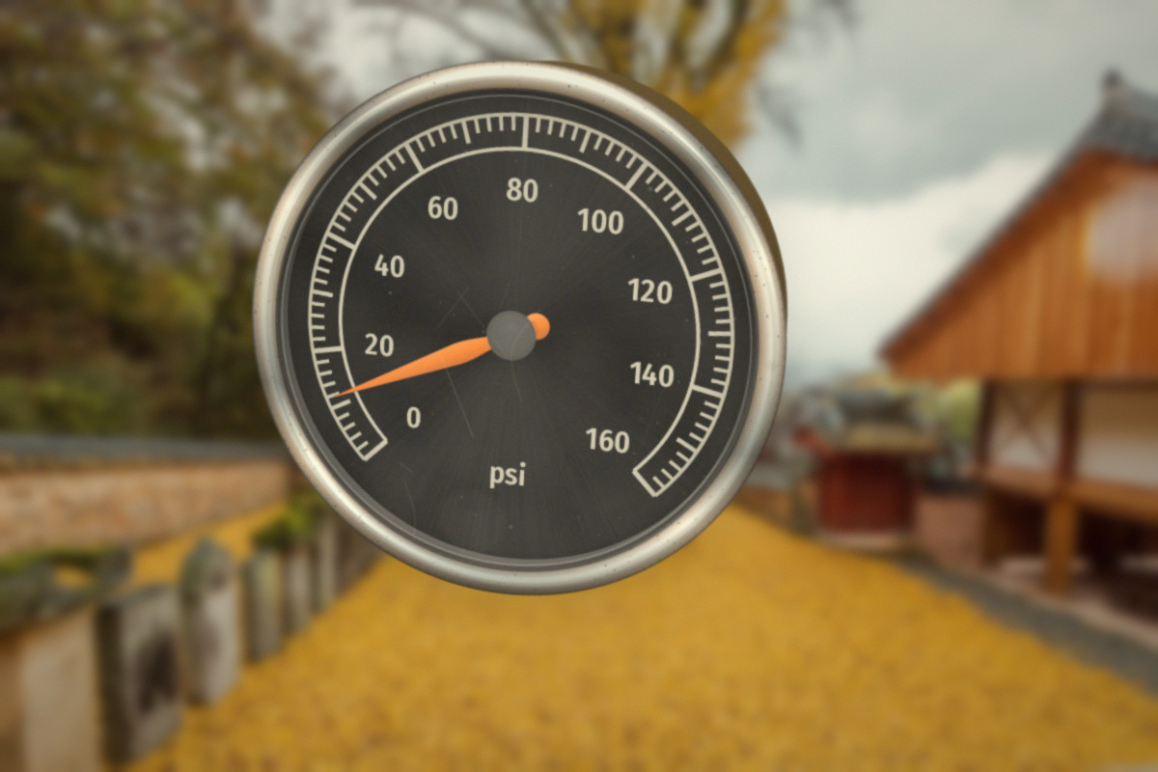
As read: 12 psi
